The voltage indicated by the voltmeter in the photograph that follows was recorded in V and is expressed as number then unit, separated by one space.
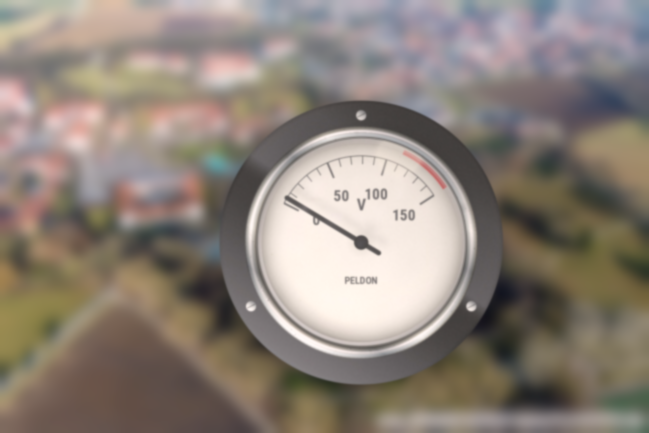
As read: 5 V
